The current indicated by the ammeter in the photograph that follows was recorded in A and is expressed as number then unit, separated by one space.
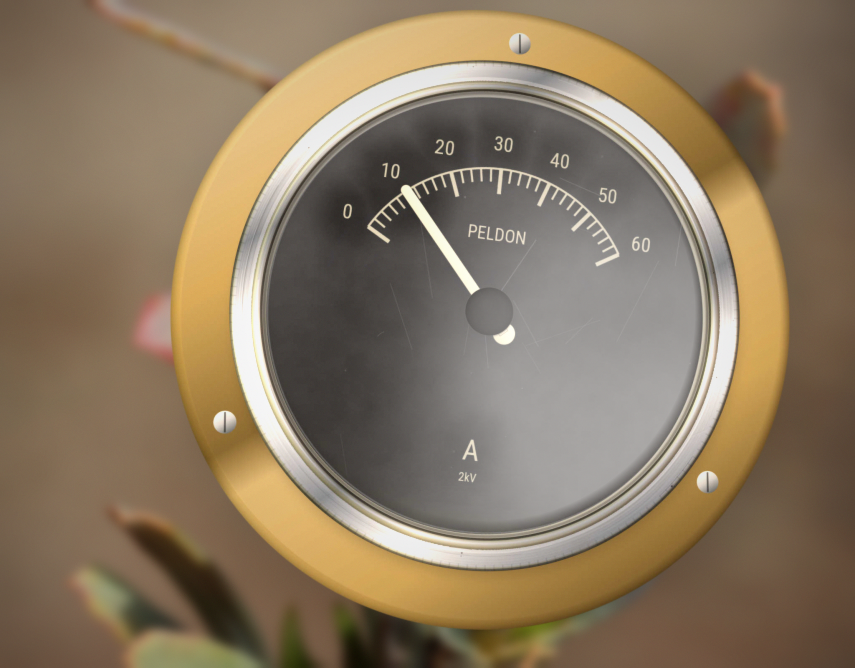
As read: 10 A
